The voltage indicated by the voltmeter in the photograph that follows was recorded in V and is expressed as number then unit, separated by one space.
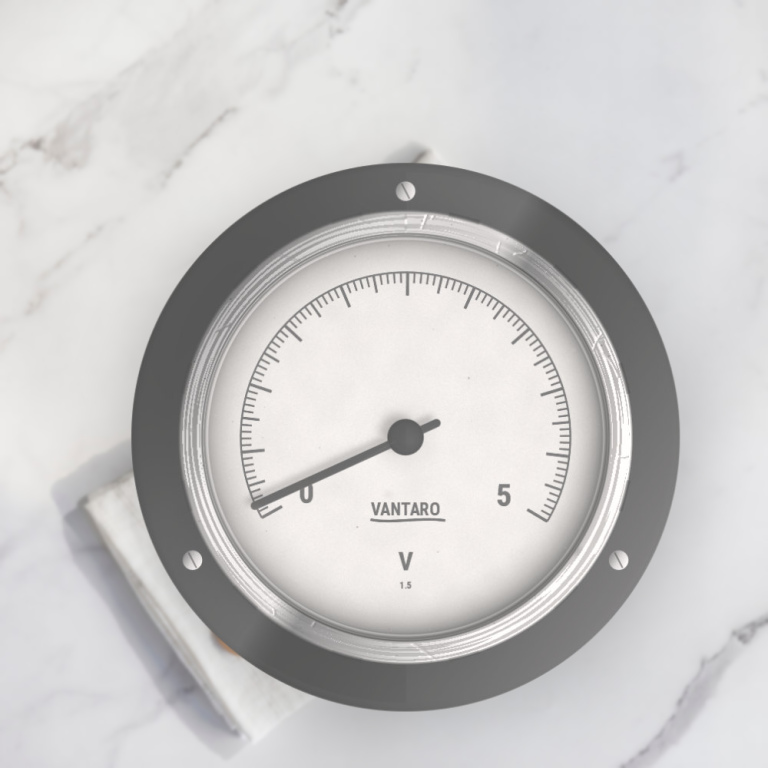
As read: 0.1 V
